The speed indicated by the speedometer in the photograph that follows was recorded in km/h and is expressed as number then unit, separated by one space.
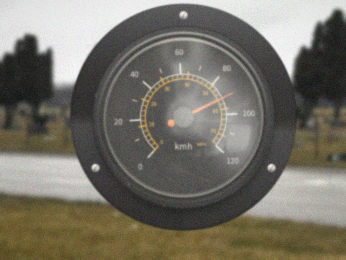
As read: 90 km/h
